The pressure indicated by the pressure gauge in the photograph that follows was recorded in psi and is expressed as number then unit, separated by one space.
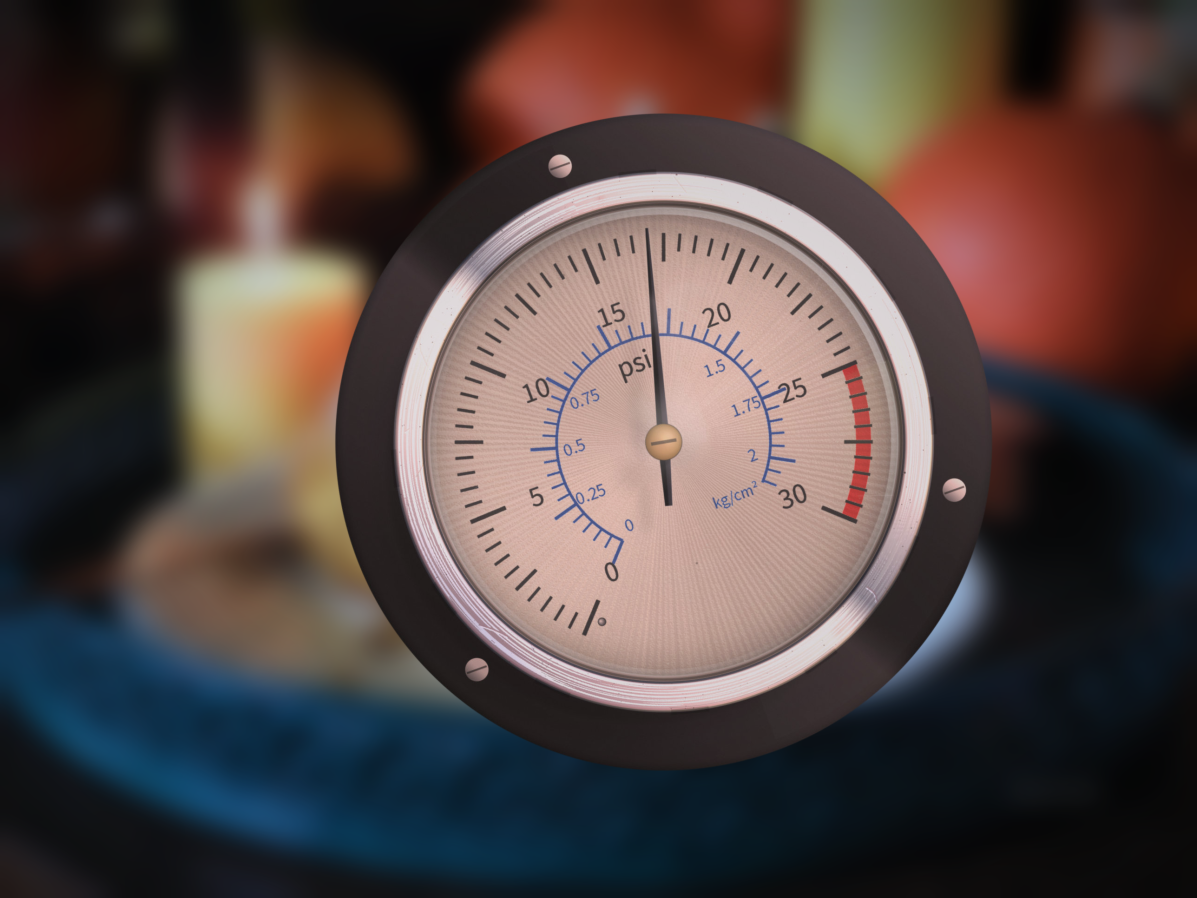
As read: 17 psi
